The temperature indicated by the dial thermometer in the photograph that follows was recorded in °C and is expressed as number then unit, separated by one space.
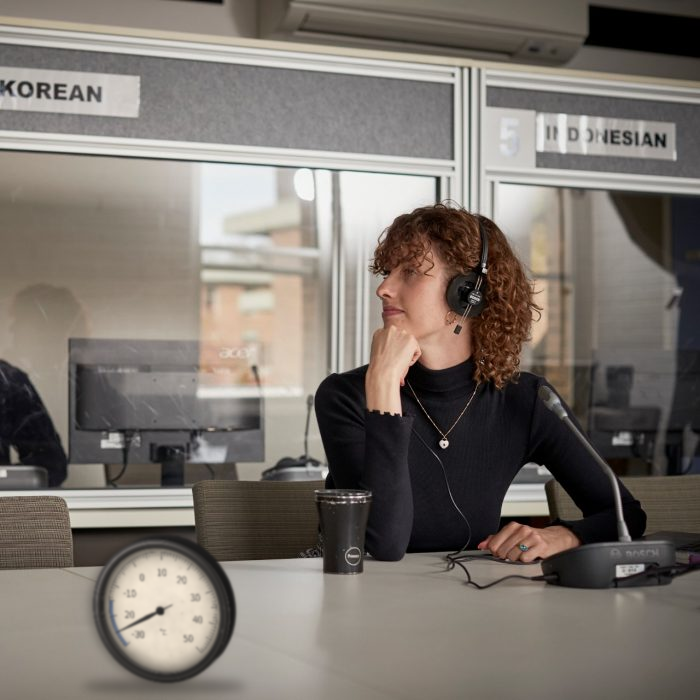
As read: -25 °C
